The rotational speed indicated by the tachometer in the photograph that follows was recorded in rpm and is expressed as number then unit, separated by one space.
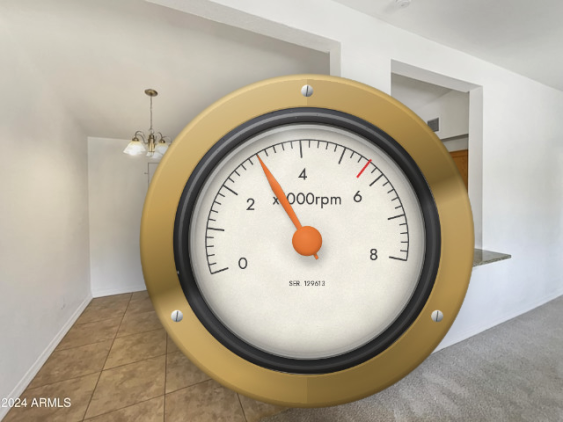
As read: 3000 rpm
